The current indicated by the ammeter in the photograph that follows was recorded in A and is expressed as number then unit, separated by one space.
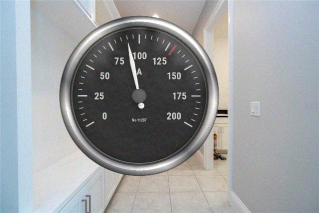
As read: 90 A
